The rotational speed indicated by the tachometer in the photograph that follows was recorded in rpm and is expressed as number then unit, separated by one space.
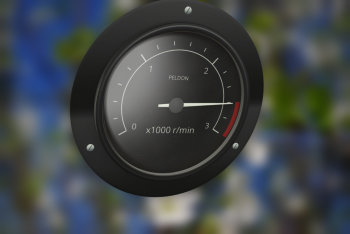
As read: 2600 rpm
